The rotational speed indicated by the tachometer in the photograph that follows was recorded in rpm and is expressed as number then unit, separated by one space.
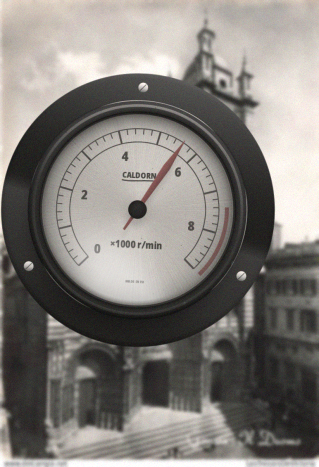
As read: 5600 rpm
